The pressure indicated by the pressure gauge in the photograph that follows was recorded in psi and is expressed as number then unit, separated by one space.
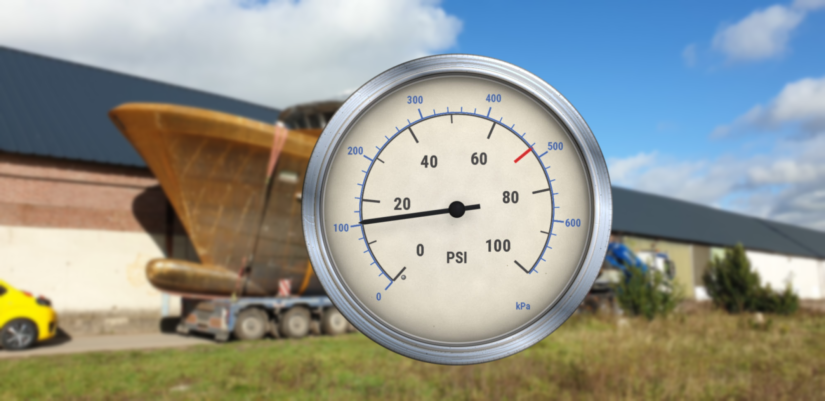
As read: 15 psi
